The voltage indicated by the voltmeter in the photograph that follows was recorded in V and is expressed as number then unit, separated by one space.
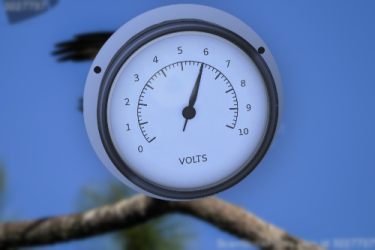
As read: 6 V
